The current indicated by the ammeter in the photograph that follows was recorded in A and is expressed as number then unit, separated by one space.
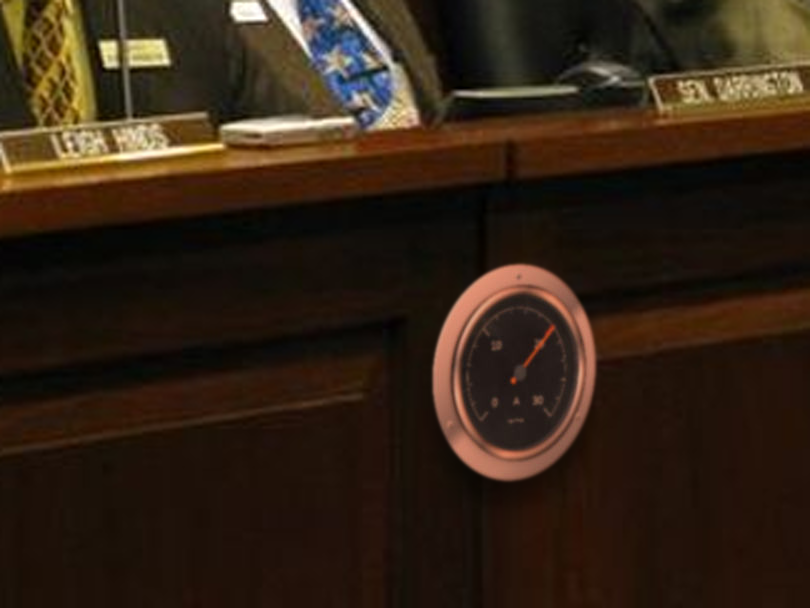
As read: 20 A
